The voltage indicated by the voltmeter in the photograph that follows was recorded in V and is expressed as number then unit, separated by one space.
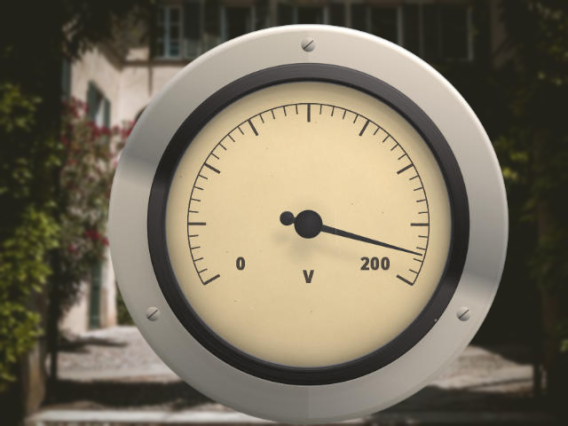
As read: 187.5 V
